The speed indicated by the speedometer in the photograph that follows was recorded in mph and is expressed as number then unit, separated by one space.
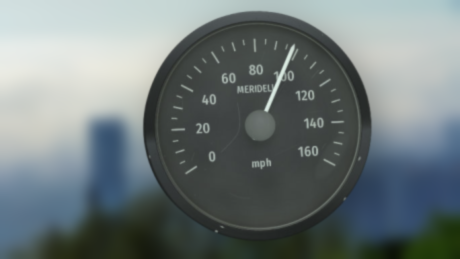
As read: 97.5 mph
